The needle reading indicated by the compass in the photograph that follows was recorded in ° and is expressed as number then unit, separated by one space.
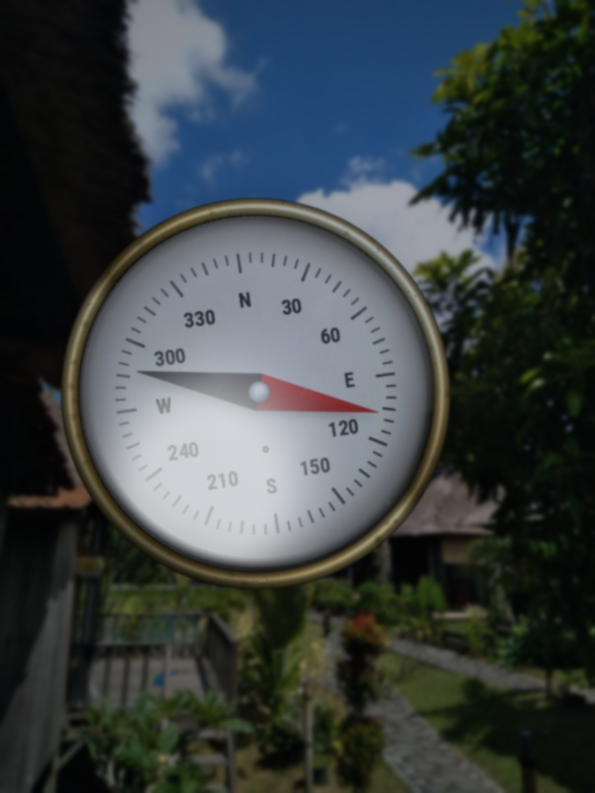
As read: 107.5 °
